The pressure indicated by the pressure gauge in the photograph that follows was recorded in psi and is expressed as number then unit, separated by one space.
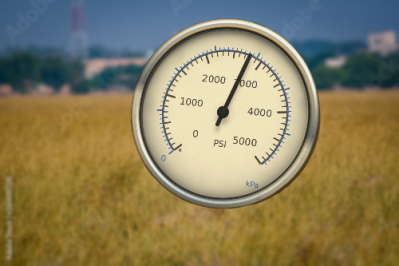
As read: 2800 psi
